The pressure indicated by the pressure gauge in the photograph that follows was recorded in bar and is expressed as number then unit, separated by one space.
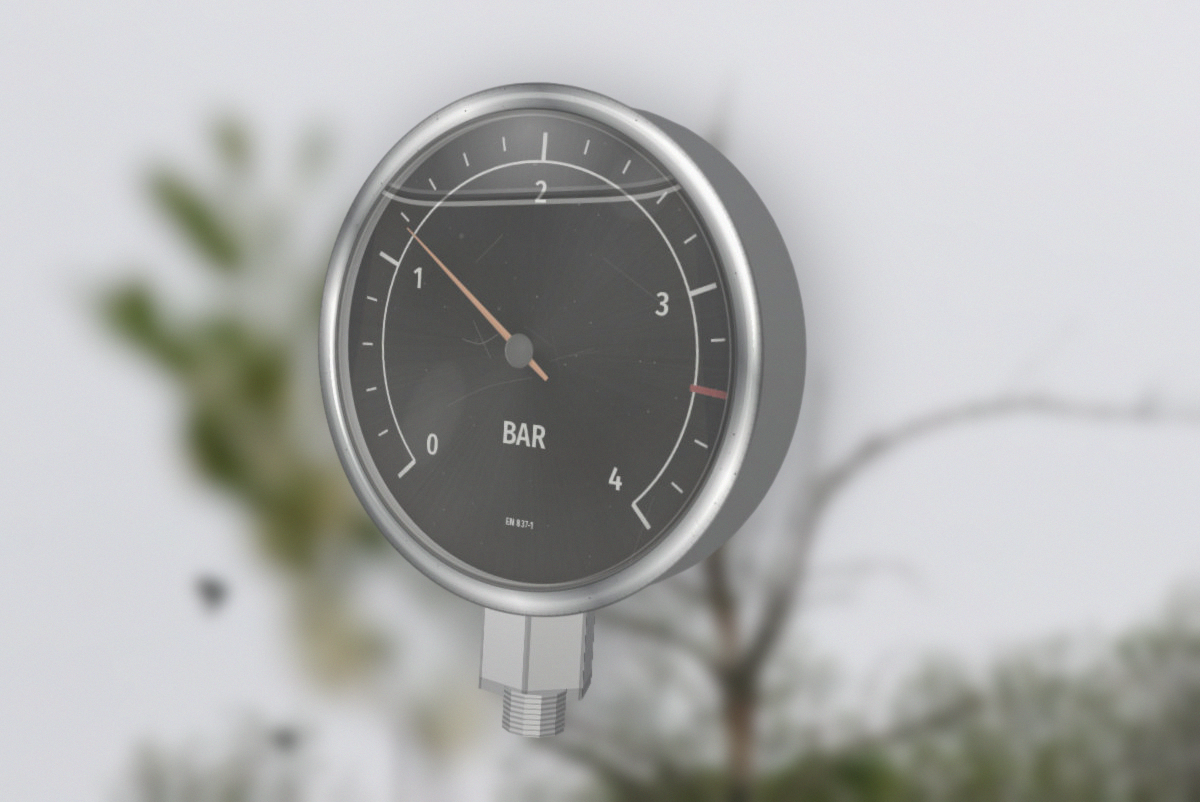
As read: 1.2 bar
